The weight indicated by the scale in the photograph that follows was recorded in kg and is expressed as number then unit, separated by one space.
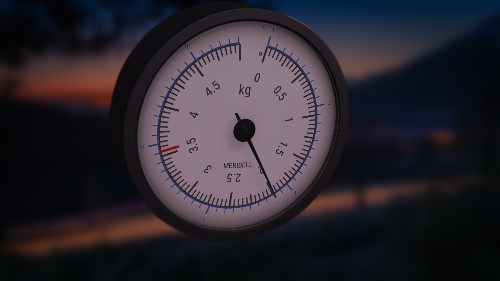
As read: 2 kg
